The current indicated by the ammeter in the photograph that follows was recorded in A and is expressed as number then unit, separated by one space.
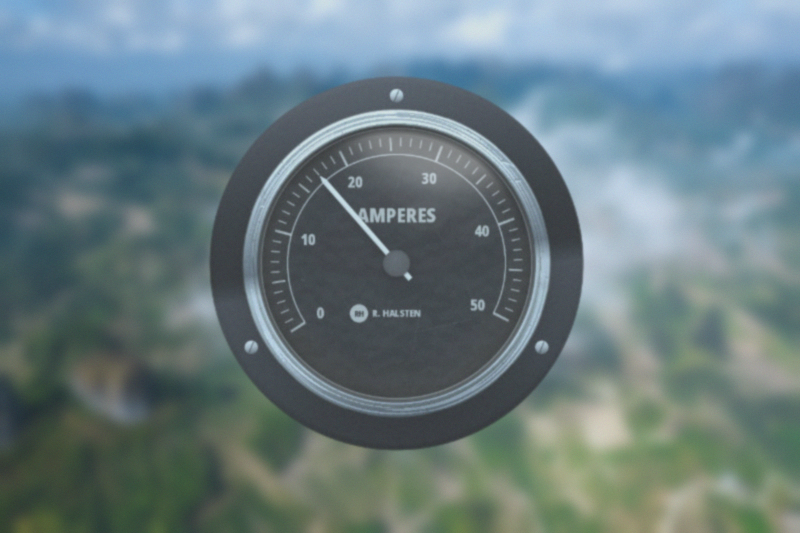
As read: 17 A
